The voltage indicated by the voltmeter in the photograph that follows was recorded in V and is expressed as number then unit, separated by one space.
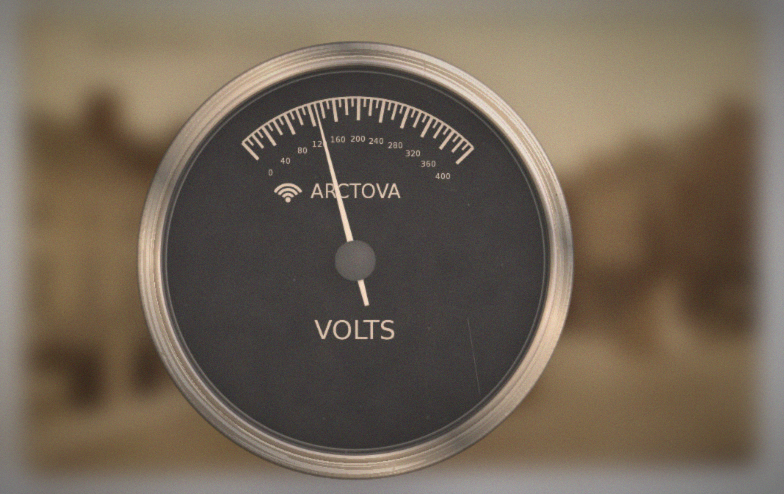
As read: 130 V
